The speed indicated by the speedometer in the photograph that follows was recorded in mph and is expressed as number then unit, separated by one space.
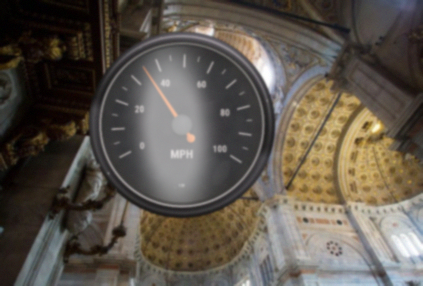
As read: 35 mph
